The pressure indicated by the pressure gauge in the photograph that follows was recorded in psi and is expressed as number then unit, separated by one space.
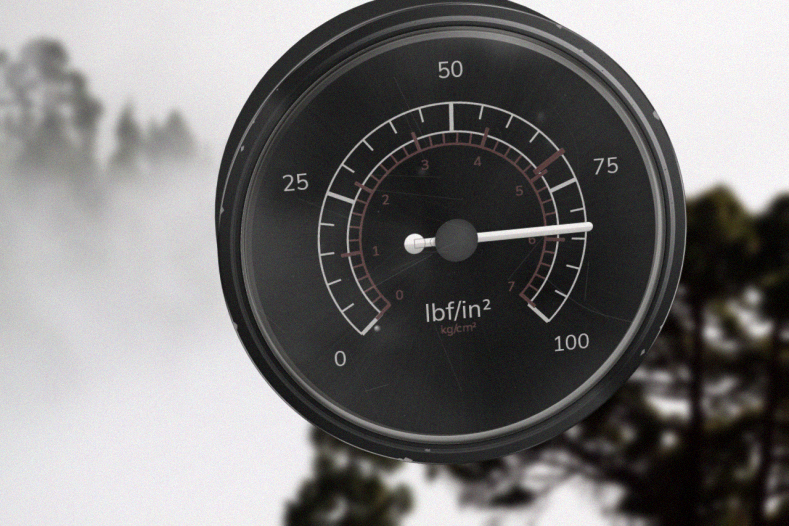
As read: 82.5 psi
